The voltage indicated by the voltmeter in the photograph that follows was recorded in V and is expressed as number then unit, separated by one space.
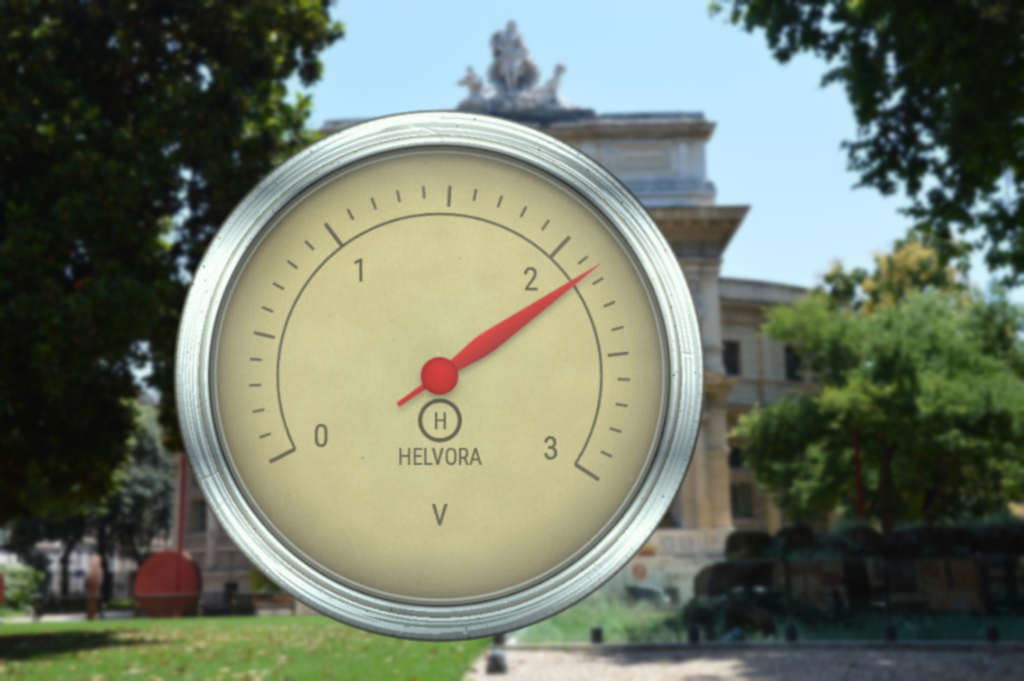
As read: 2.15 V
